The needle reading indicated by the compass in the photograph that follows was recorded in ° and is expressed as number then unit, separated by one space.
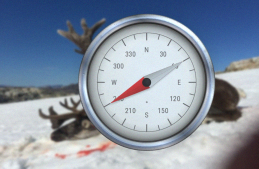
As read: 240 °
